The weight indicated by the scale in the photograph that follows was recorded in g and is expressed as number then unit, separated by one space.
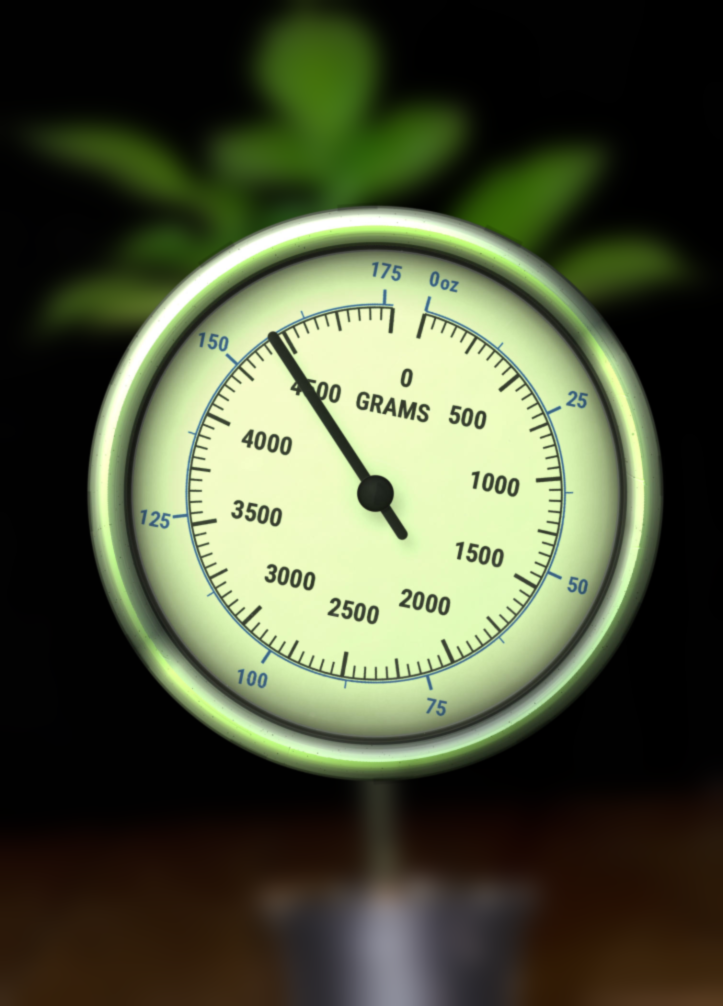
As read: 4450 g
